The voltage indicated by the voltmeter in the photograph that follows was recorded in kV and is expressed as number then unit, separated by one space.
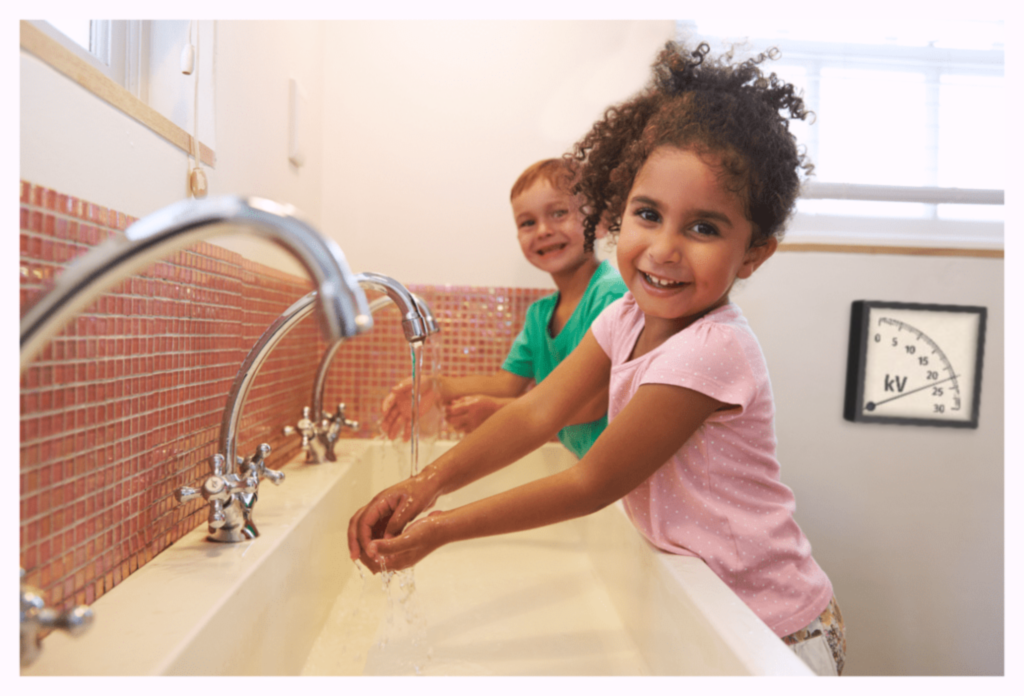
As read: 22.5 kV
